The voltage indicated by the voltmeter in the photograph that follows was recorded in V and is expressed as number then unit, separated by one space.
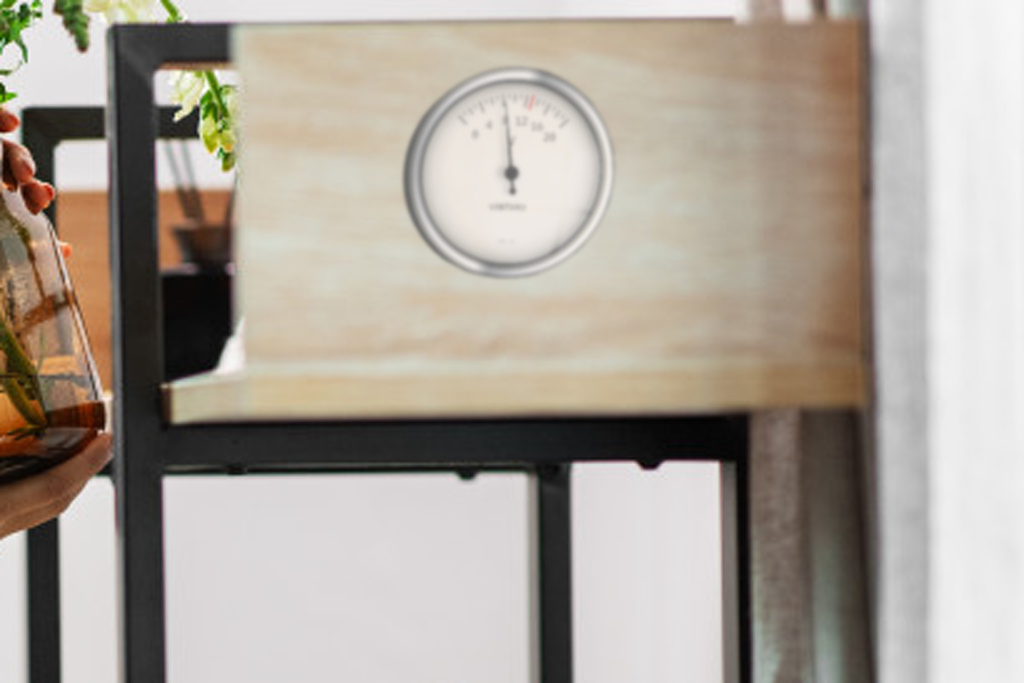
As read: 8 V
